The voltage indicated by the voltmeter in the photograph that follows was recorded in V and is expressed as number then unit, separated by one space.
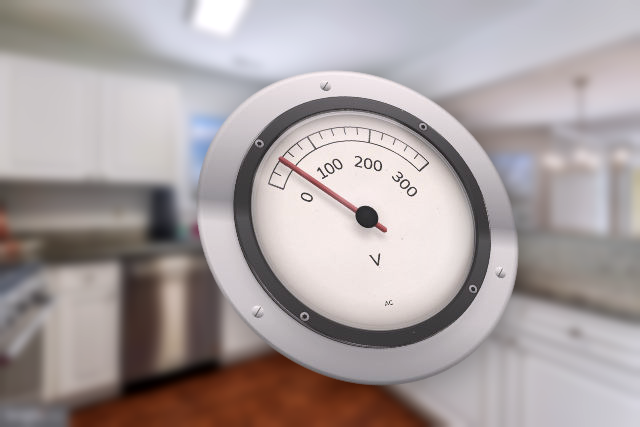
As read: 40 V
